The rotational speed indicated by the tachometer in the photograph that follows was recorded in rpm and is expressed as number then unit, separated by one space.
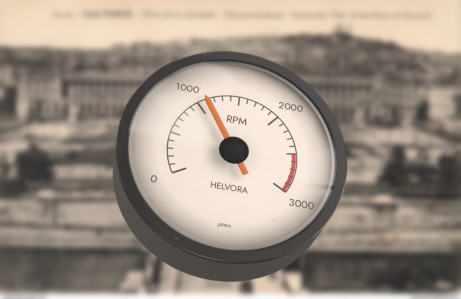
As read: 1100 rpm
